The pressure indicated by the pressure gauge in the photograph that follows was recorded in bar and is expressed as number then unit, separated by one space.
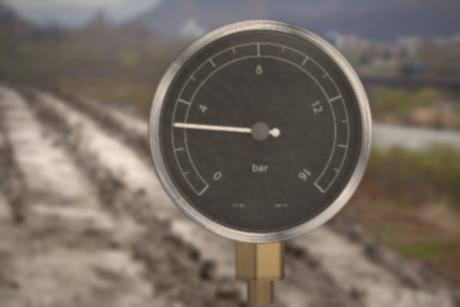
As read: 3 bar
